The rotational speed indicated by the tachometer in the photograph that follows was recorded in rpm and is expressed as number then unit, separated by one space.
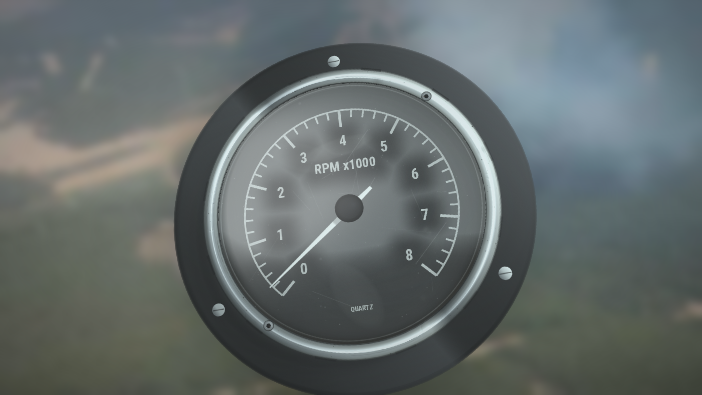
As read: 200 rpm
